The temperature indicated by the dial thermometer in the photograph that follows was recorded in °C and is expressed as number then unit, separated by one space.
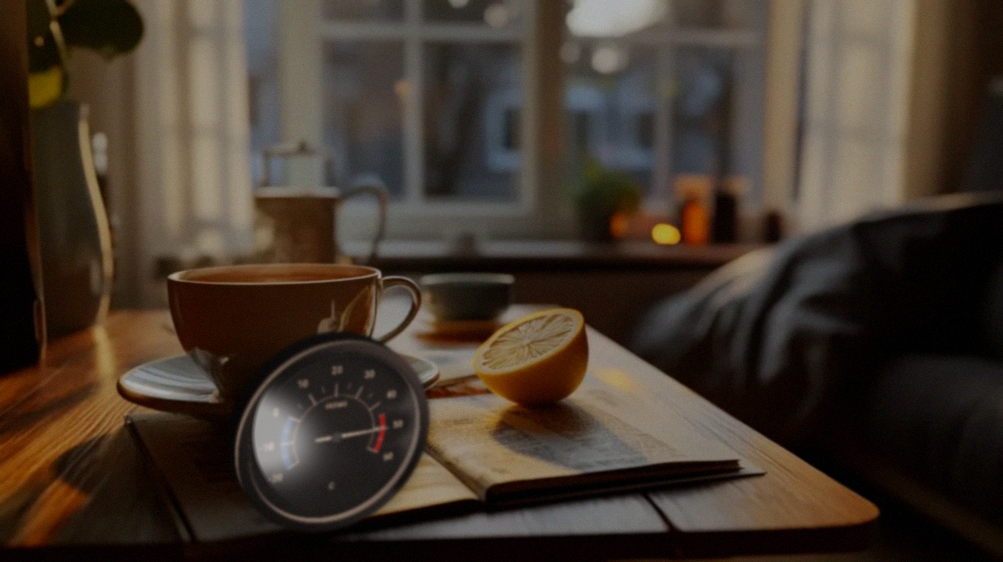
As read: 50 °C
